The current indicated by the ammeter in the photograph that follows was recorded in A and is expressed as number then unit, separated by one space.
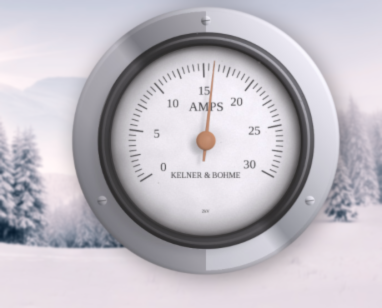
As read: 16 A
